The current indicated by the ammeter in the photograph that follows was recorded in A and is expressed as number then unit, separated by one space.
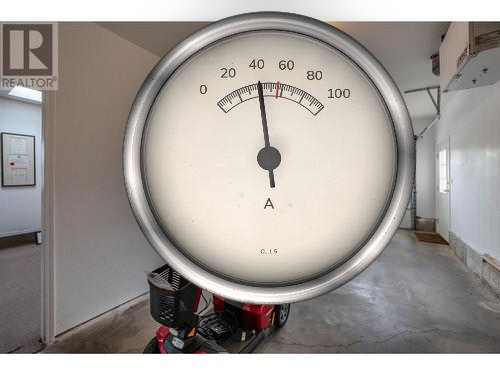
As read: 40 A
